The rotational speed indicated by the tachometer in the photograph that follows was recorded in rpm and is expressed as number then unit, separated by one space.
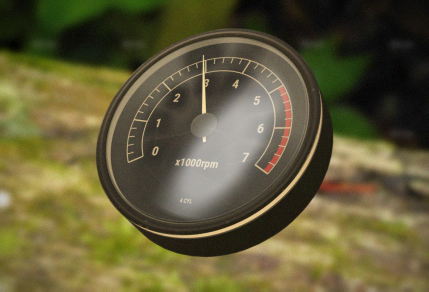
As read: 3000 rpm
